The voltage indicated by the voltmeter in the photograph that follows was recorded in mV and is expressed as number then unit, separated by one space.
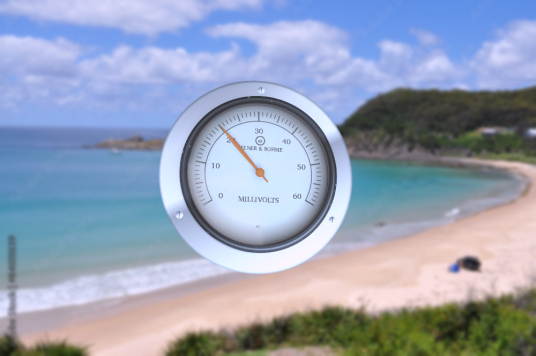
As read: 20 mV
